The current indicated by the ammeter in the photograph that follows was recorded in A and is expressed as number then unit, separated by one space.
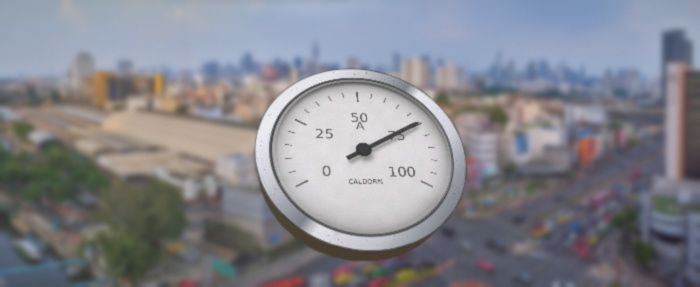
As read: 75 A
